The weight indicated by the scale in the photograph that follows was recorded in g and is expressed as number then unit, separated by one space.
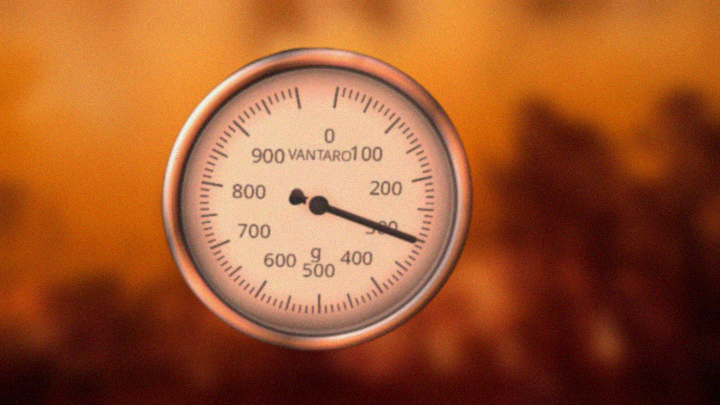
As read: 300 g
